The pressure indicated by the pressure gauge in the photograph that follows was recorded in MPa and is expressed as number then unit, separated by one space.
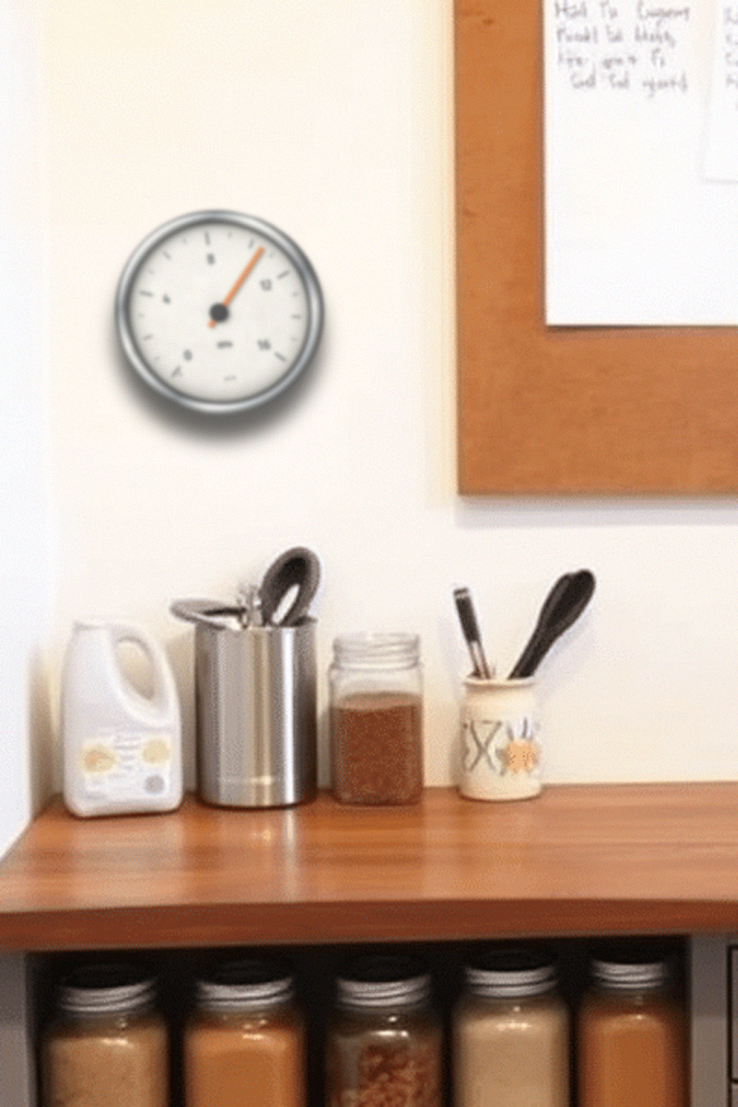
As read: 10.5 MPa
